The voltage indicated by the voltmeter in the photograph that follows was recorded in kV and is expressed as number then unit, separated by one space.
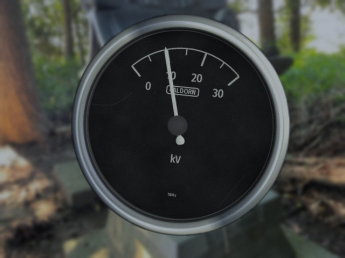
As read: 10 kV
